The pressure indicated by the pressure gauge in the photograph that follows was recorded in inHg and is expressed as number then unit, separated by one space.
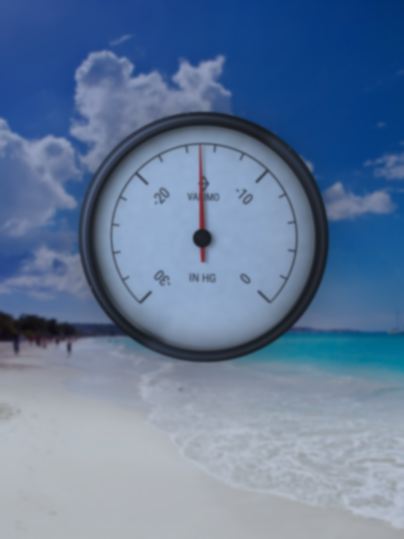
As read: -15 inHg
